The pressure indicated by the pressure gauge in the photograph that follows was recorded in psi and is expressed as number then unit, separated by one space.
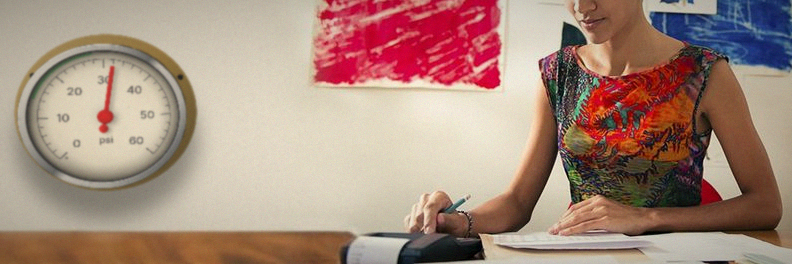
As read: 32 psi
